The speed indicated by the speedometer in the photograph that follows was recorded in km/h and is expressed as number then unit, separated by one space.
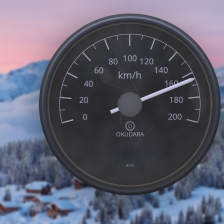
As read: 165 km/h
